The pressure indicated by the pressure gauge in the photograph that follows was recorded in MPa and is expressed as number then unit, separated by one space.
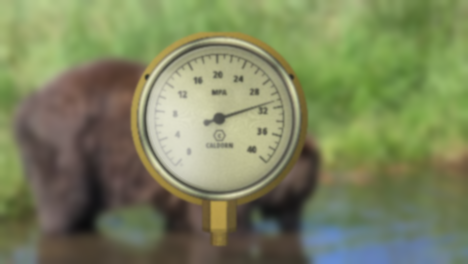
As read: 31 MPa
